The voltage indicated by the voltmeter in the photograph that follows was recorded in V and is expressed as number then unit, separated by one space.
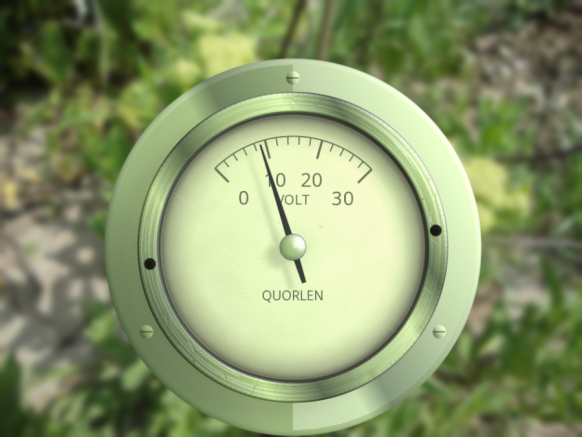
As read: 9 V
